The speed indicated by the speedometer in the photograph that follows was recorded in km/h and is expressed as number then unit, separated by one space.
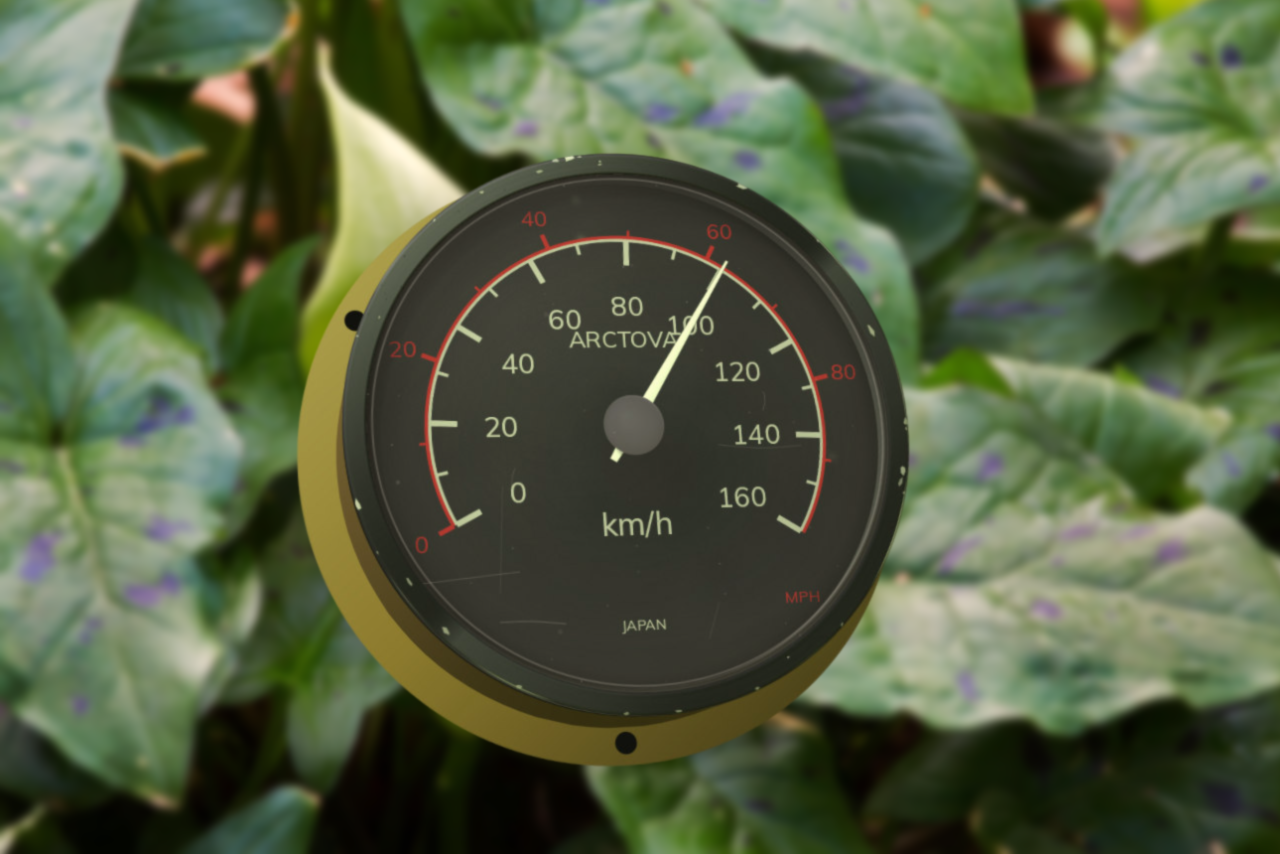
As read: 100 km/h
